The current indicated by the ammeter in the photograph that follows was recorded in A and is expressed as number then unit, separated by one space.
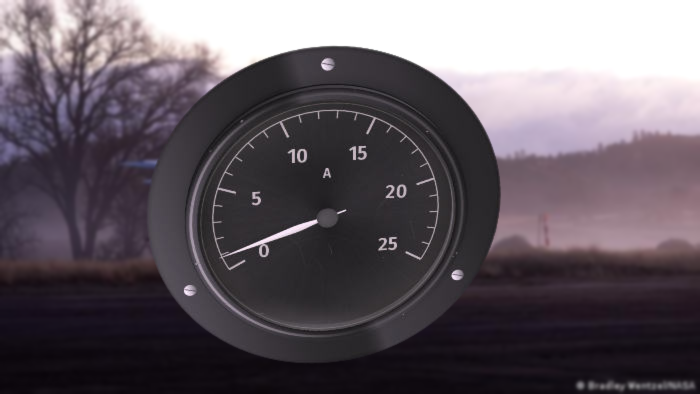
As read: 1 A
